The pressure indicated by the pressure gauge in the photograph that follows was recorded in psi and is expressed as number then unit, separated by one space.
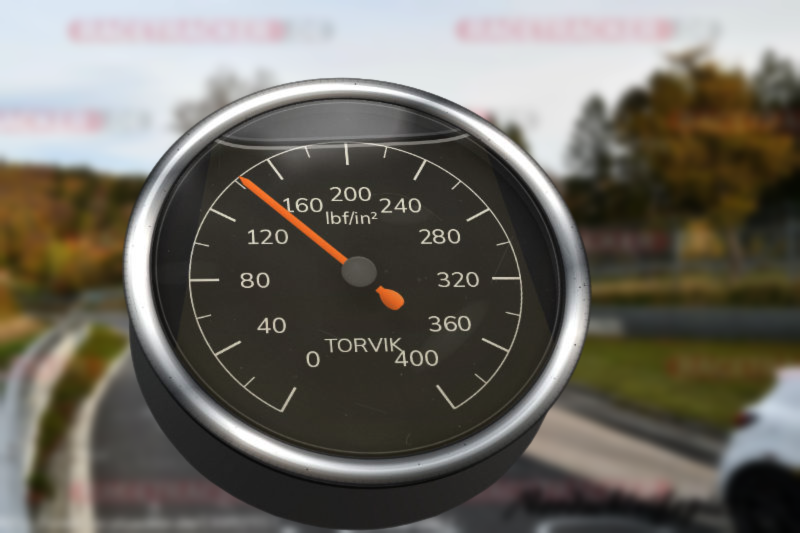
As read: 140 psi
